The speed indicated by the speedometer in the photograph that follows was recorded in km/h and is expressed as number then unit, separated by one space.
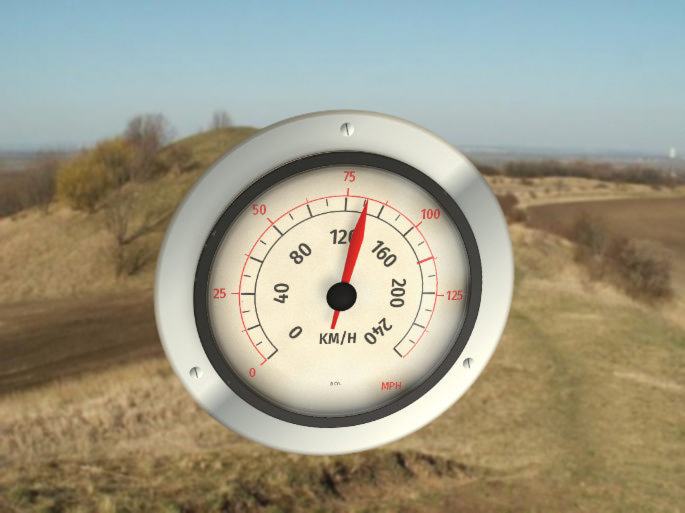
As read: 130 km/h
